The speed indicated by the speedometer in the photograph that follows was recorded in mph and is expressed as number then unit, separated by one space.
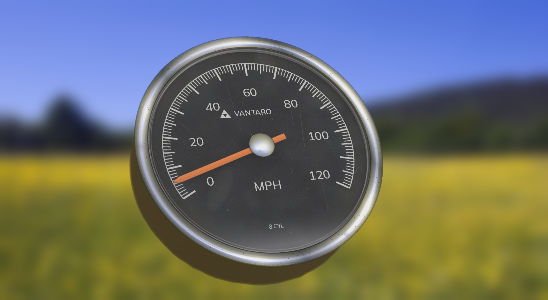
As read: 5 mph
